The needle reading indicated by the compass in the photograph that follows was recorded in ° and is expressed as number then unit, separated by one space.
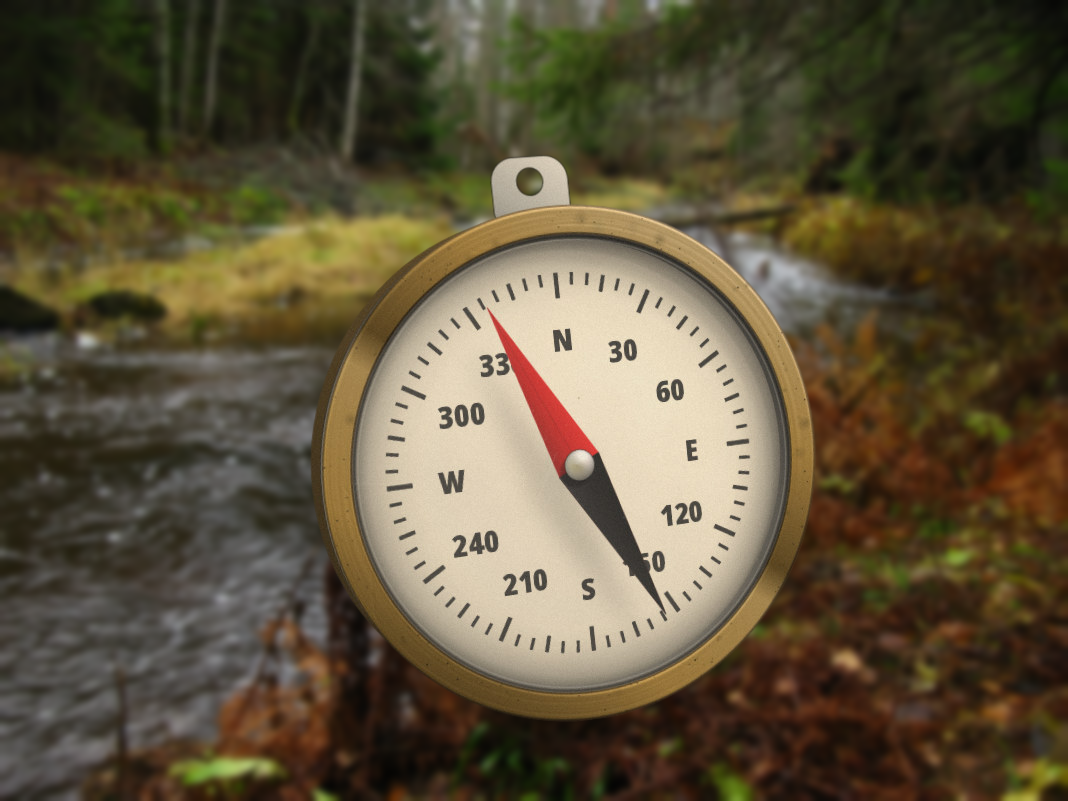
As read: 335 °
